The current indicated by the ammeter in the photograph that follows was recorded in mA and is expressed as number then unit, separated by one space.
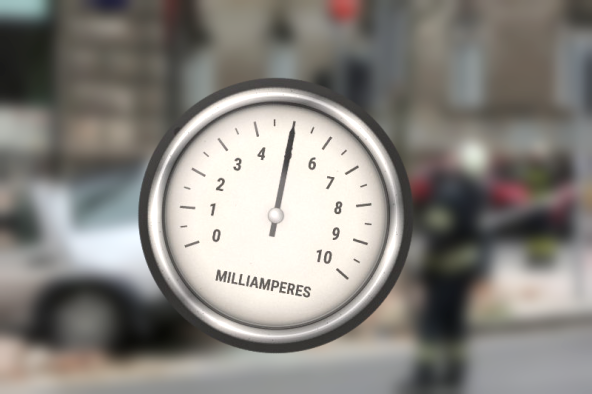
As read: 5 mA
